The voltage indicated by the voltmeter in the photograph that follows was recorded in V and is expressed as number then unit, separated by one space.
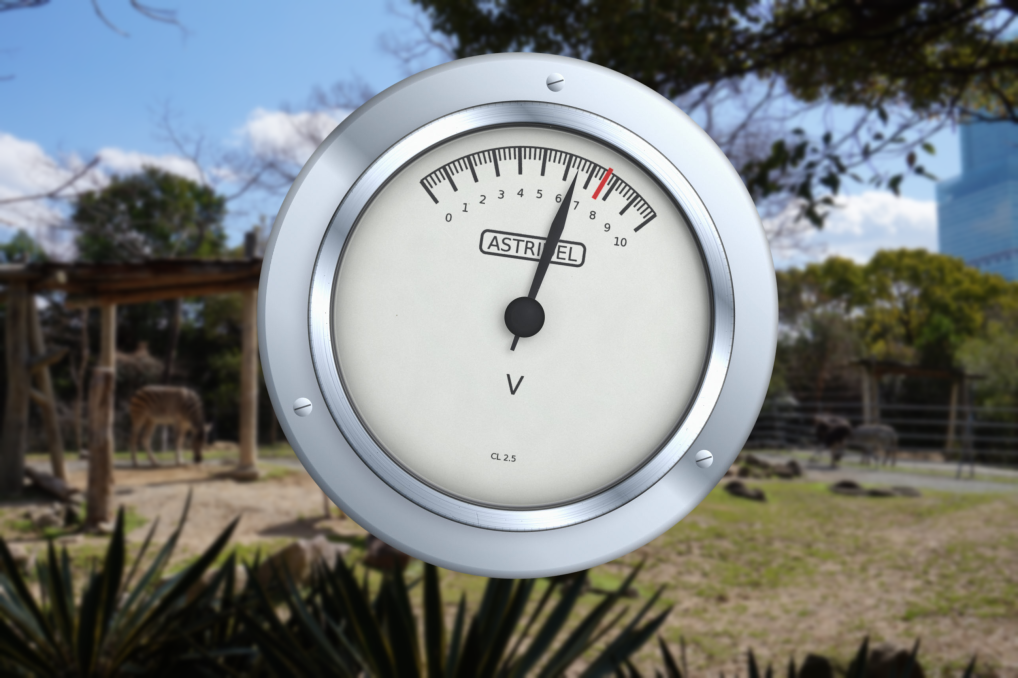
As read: 6.4 V
